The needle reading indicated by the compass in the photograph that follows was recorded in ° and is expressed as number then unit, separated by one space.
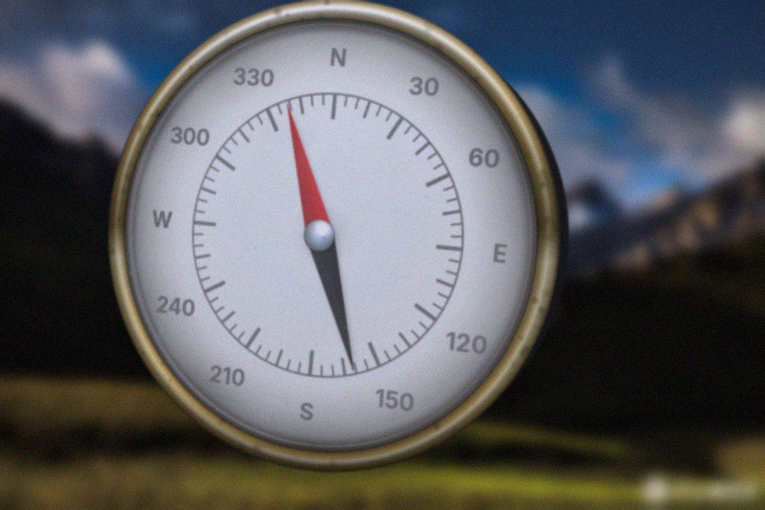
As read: 340 °
